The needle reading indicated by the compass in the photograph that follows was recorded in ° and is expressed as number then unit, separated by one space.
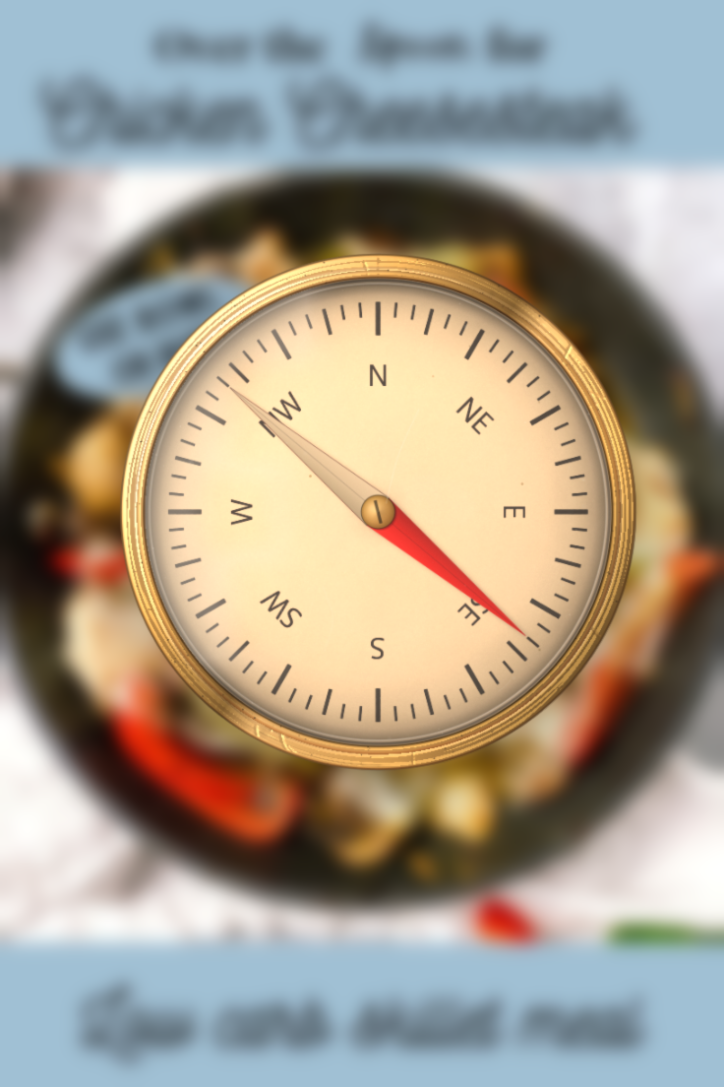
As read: 130 °
